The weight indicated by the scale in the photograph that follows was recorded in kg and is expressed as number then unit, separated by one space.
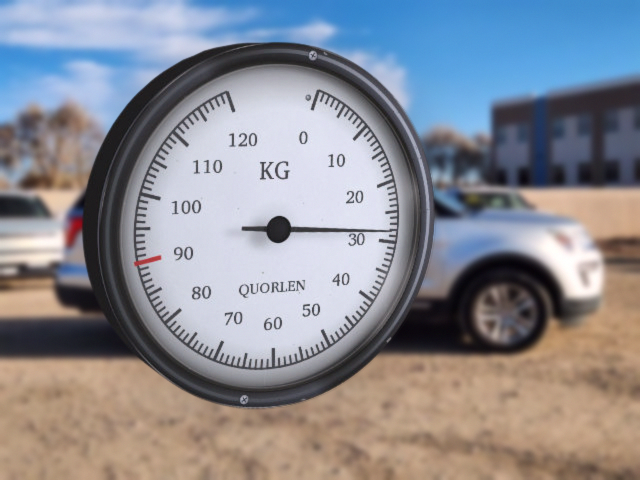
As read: 28 kg
